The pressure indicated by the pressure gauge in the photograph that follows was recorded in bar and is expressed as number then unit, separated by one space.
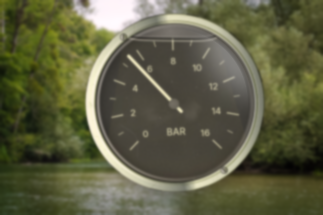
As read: 5.5 bar
